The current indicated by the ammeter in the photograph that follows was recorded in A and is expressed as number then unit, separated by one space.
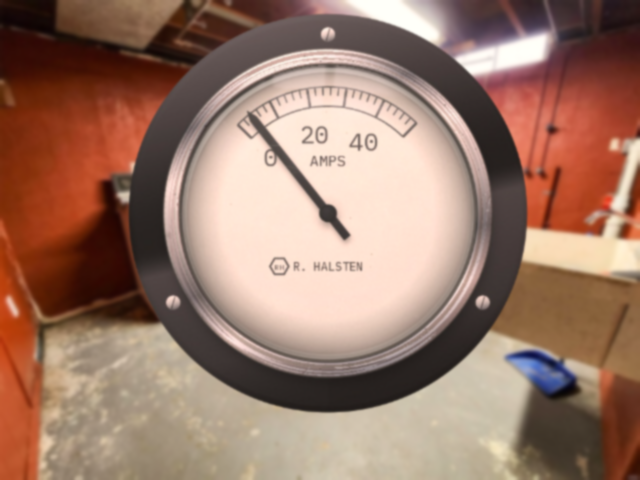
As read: 4 A
